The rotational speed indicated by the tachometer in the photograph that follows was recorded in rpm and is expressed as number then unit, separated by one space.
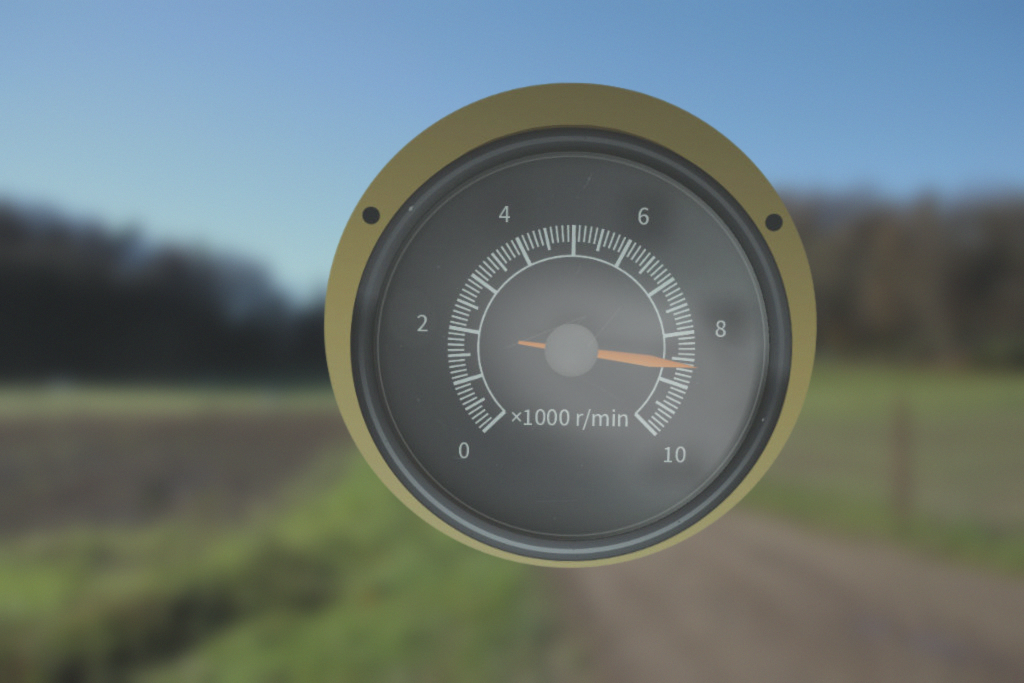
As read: 8600 rpm
